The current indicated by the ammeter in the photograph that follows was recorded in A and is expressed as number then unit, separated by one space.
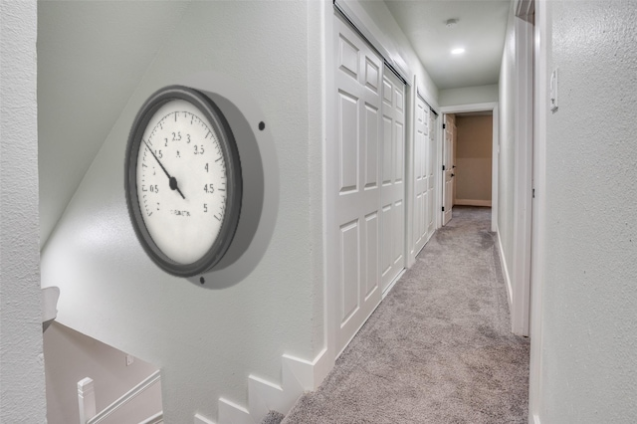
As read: 1.5 A
